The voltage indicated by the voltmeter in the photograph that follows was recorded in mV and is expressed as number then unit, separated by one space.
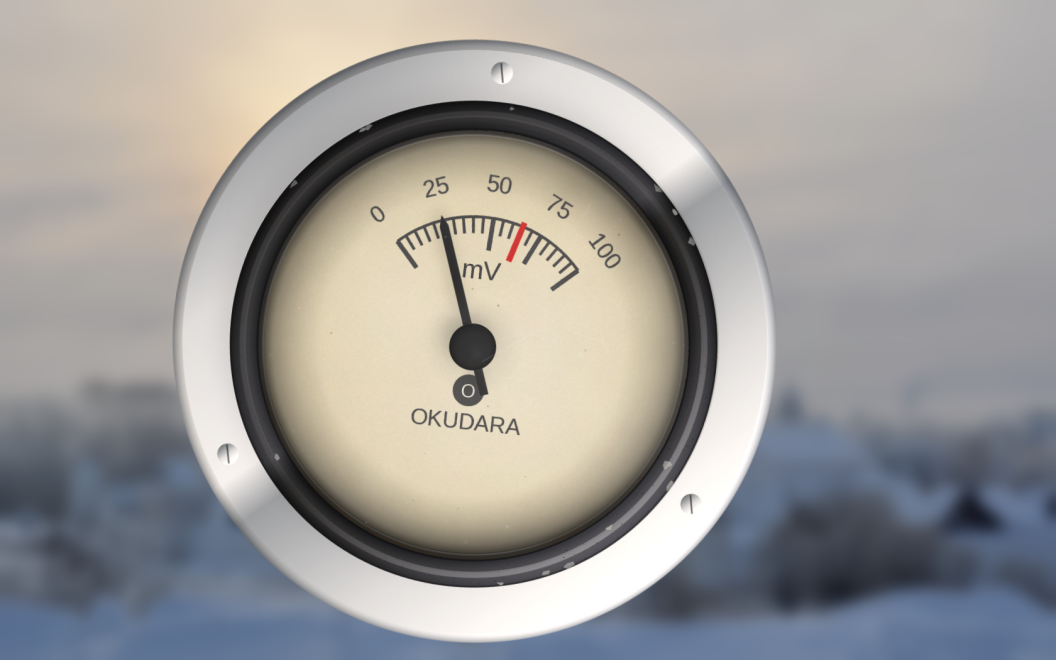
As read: 25 mV
